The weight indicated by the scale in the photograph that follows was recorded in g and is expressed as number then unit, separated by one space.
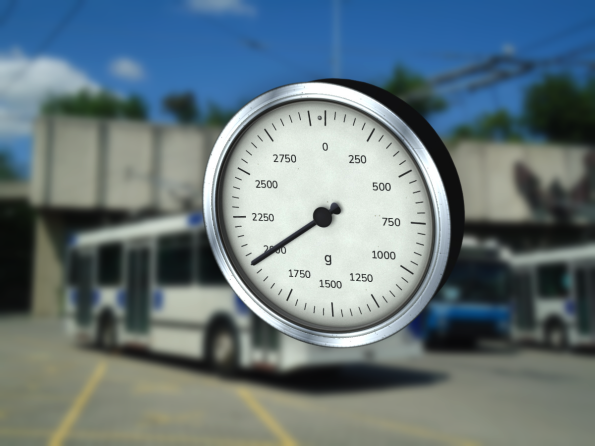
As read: 2000 g
